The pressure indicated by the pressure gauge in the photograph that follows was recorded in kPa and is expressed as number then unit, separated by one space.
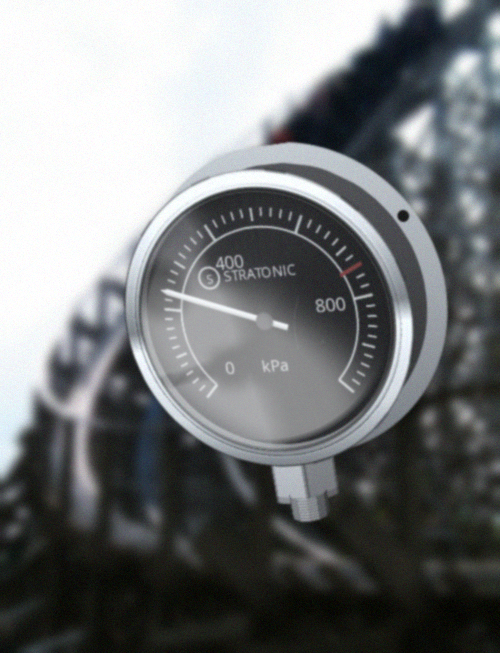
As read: 240 kPa
